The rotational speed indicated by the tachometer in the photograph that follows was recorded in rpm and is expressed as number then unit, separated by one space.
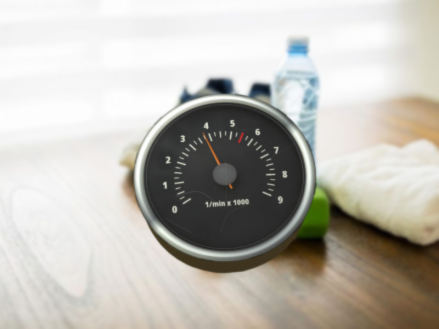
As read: 3750 rpm
